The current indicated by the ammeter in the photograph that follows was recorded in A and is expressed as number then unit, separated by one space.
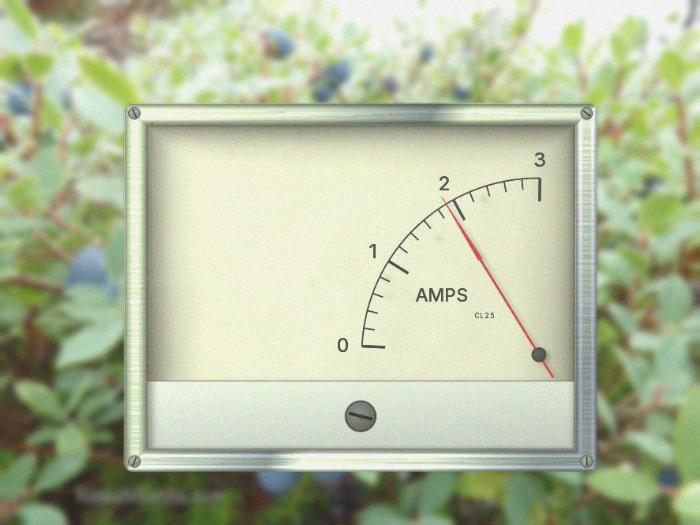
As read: 1.9 A
